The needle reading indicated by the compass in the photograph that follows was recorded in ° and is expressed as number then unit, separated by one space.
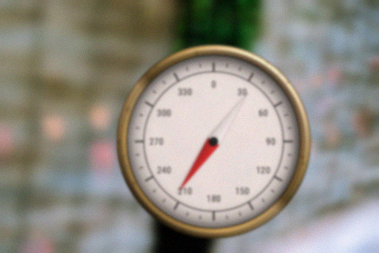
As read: 215 °
